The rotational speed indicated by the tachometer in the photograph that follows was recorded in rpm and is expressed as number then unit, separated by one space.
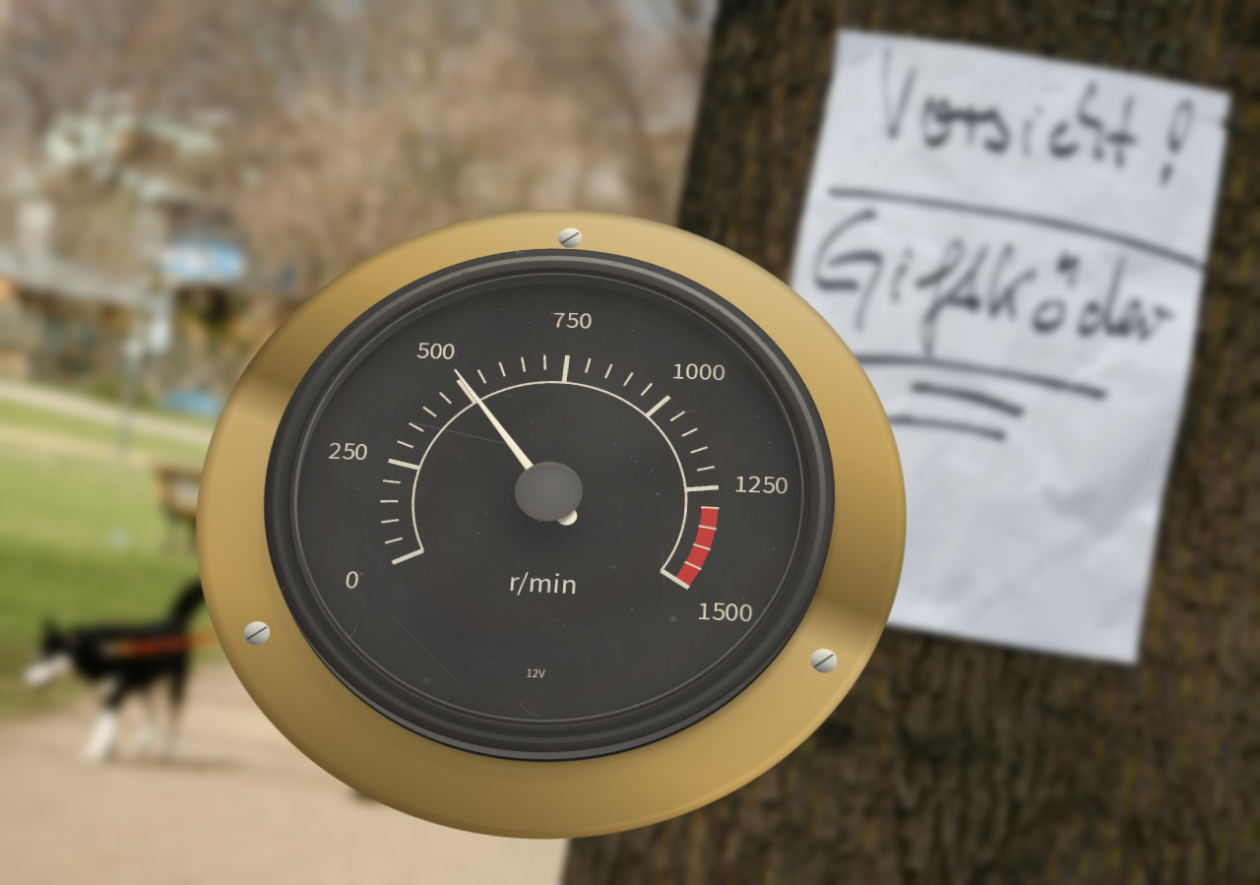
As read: 500 rpm
